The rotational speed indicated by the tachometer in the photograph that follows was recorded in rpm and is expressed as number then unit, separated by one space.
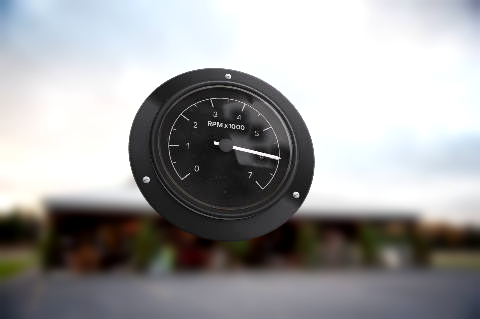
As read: 6000 rpm
